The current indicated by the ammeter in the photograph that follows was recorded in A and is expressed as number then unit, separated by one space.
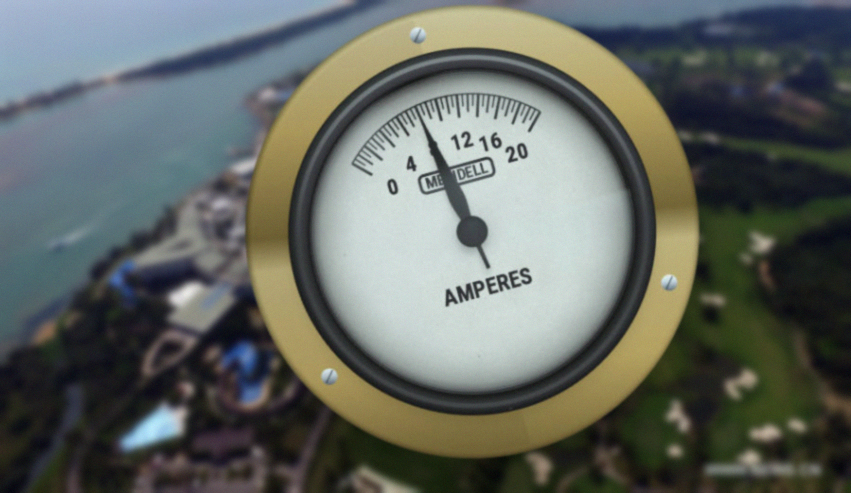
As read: 8 A
